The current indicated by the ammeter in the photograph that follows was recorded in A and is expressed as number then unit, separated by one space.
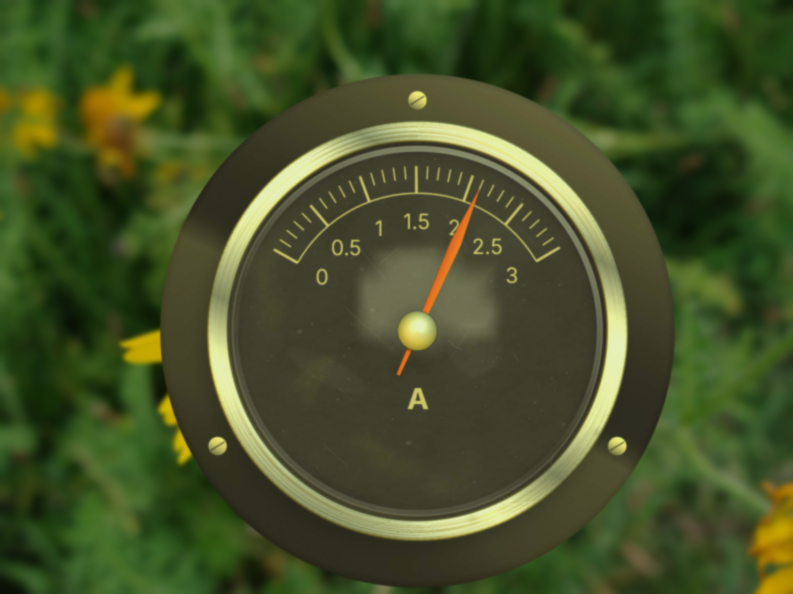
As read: 2.1 A
